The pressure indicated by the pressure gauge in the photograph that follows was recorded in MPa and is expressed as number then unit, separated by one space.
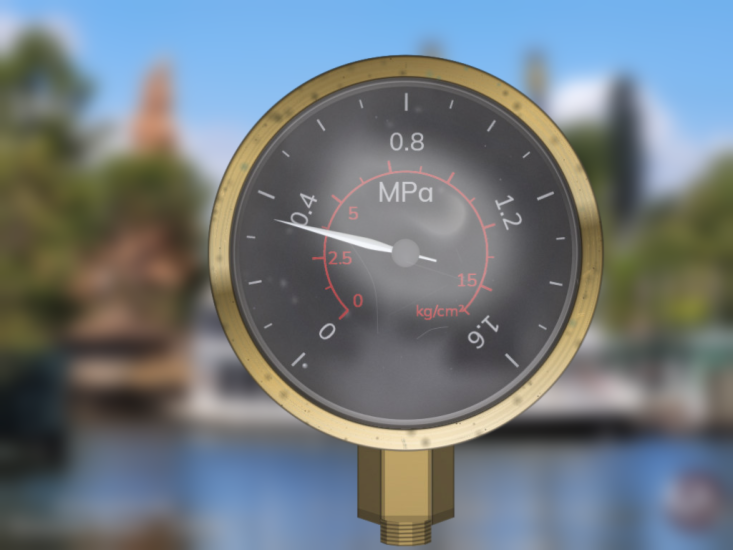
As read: 0.35 MPa
